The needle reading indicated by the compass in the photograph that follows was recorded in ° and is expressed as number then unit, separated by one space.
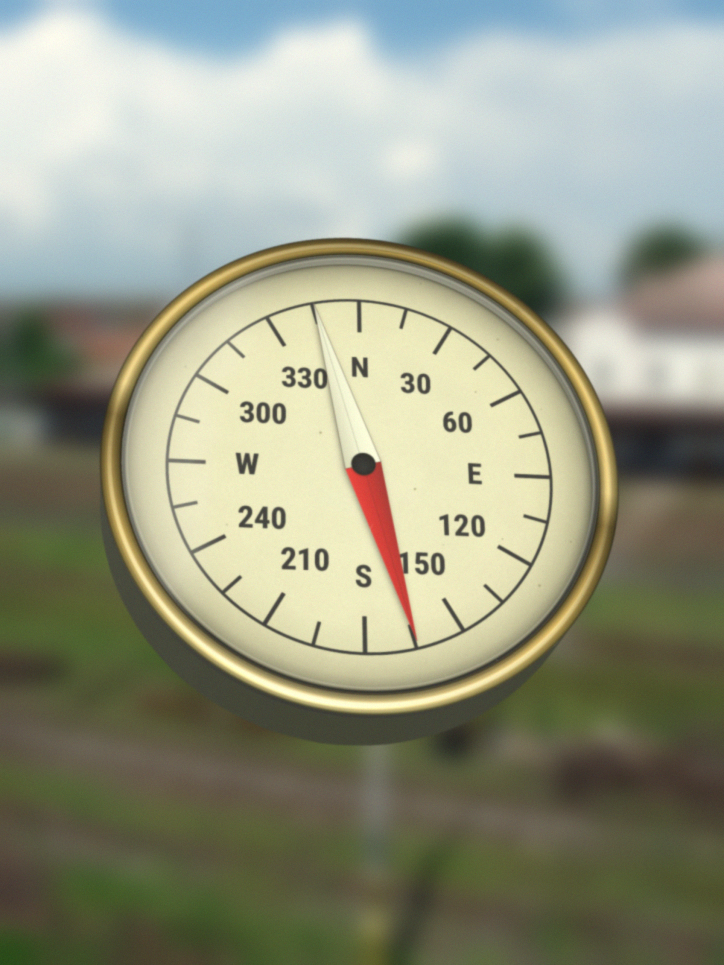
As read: 165 °
